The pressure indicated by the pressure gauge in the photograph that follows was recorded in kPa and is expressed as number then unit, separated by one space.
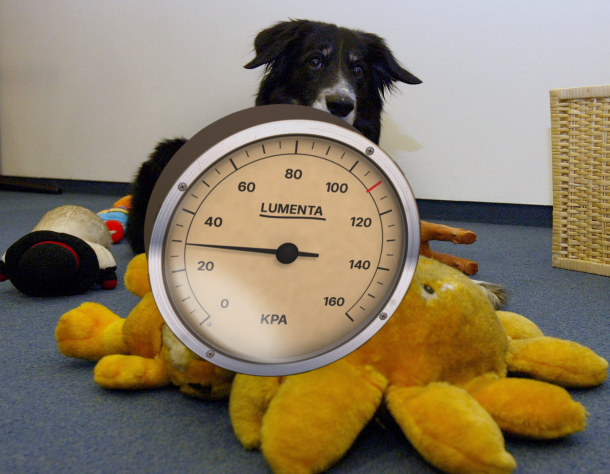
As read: 30 kPa
